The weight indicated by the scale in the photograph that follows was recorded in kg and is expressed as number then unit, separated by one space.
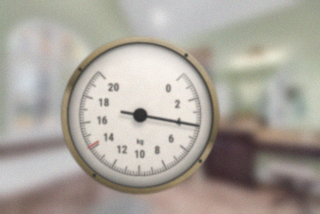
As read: 4 kg
